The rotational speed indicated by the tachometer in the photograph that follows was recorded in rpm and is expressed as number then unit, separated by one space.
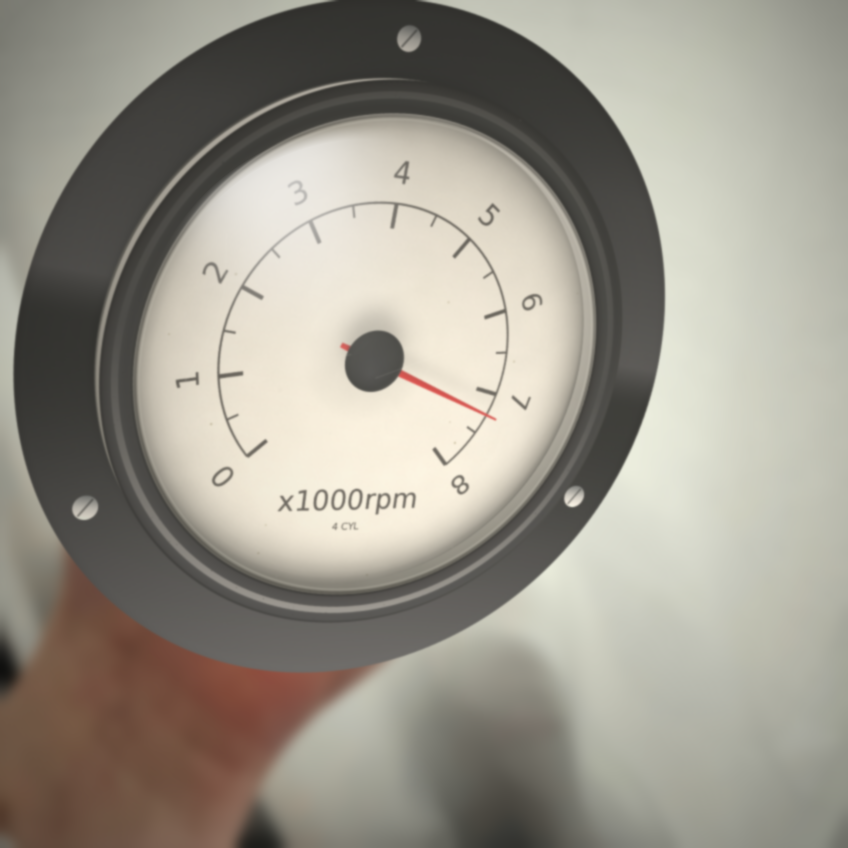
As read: 7250 rpm
